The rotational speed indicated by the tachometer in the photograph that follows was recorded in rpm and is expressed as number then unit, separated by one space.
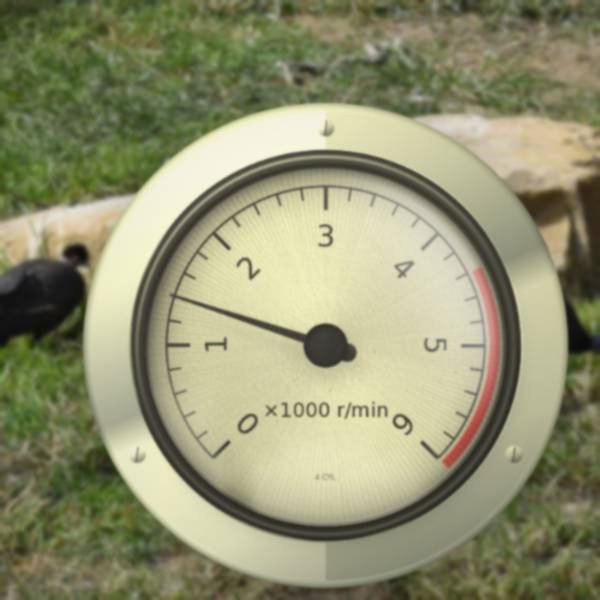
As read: 1400 rpm
